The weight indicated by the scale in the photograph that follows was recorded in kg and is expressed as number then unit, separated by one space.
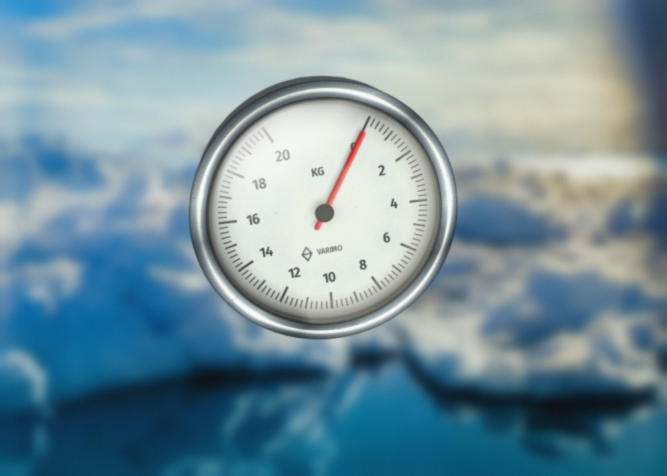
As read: 0 kg
